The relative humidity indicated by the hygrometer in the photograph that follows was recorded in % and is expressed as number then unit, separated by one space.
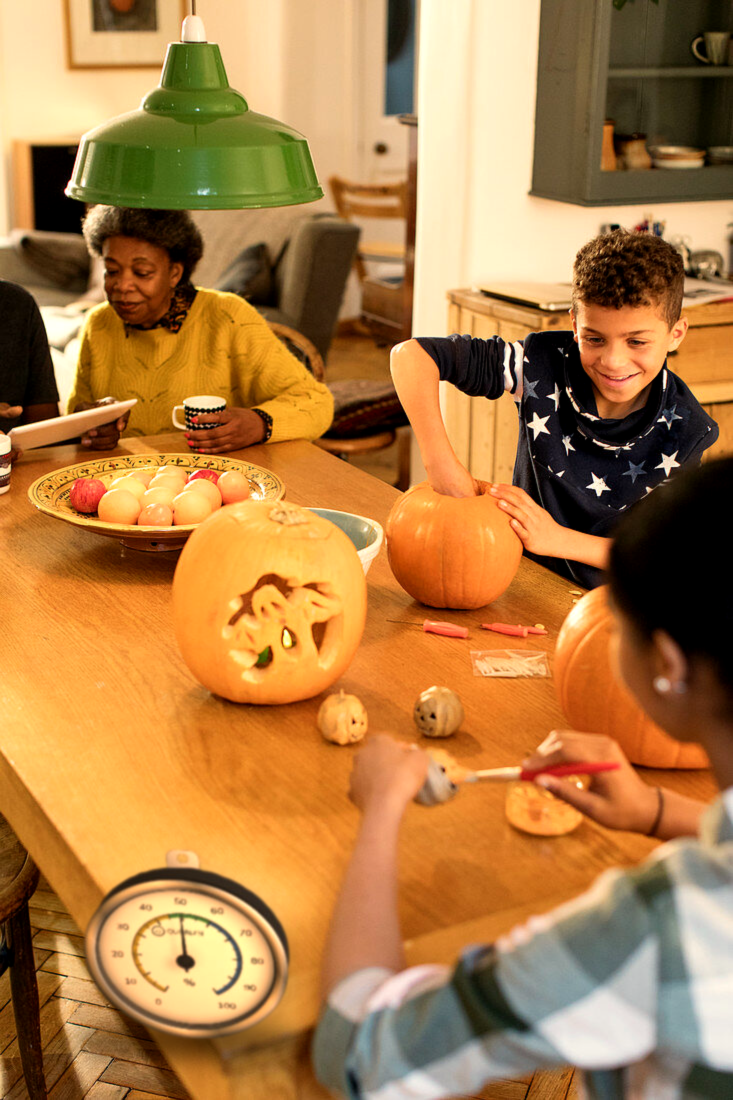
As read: 50 %
